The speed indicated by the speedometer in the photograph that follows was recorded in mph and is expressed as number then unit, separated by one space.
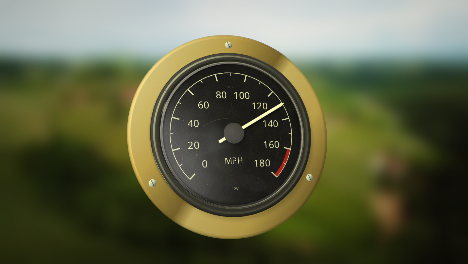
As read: 130 mph
